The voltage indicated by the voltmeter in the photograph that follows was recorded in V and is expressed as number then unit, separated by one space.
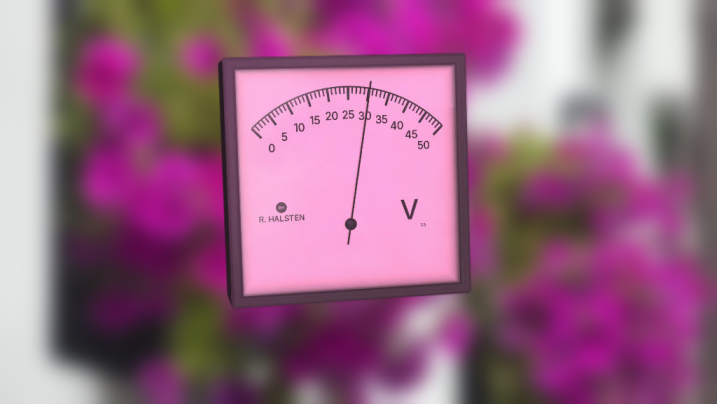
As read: 30 V
